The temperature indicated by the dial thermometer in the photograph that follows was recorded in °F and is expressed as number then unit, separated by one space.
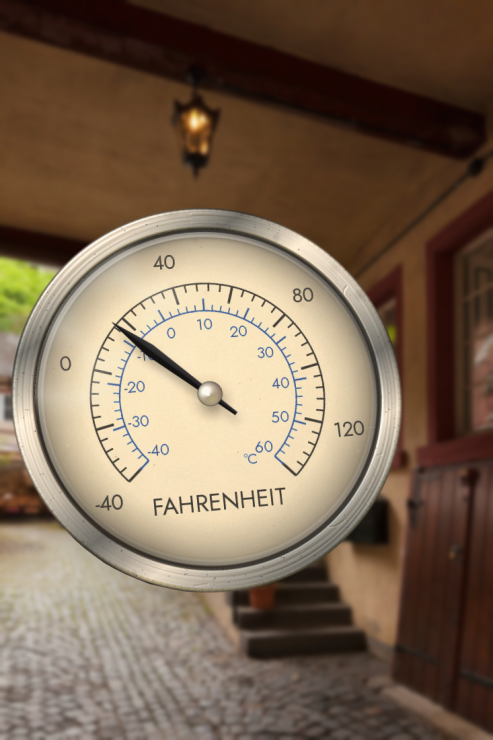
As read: 16 °F
